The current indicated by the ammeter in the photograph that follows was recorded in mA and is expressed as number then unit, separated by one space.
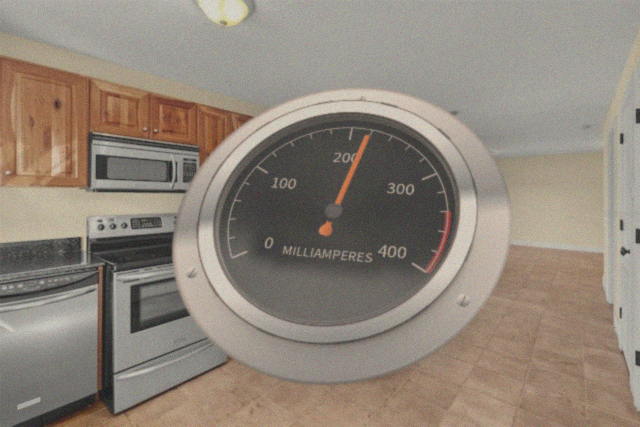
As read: 220 mA
